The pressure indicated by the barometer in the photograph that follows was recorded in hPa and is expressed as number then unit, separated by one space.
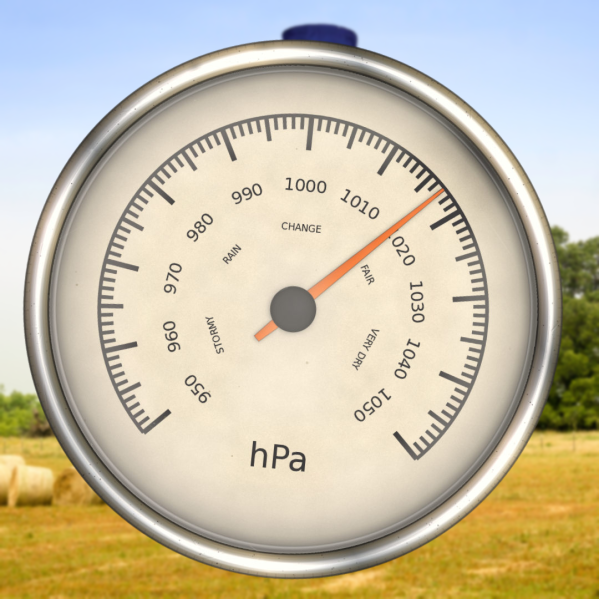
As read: 1017 hPa
